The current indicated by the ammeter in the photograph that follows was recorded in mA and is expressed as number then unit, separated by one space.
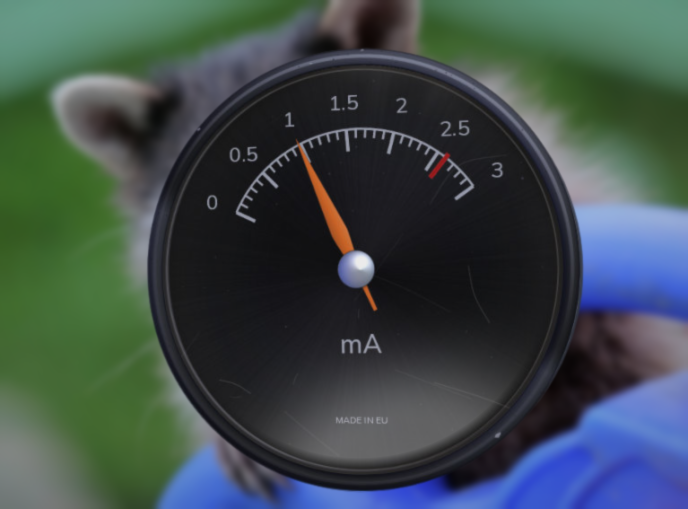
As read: 1 mA
